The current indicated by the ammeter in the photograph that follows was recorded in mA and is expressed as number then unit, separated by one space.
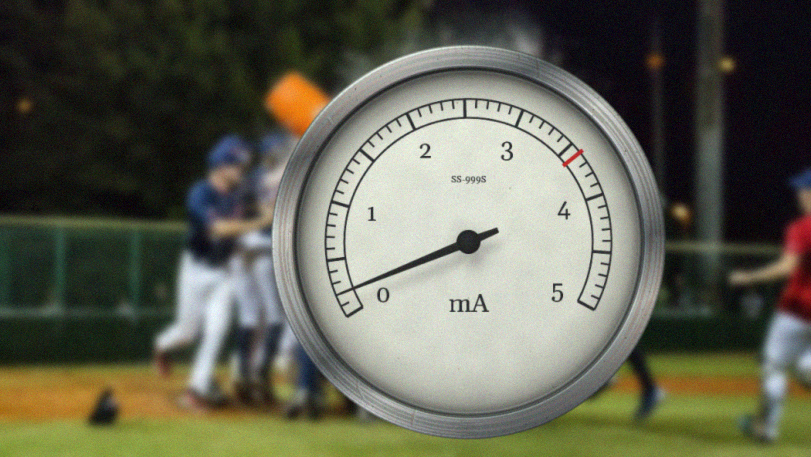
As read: 0.2 mA
